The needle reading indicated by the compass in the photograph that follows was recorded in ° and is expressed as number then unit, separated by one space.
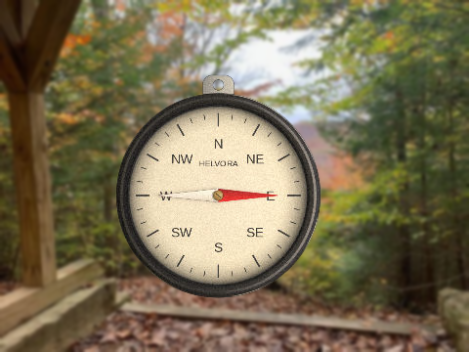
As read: 90 °
